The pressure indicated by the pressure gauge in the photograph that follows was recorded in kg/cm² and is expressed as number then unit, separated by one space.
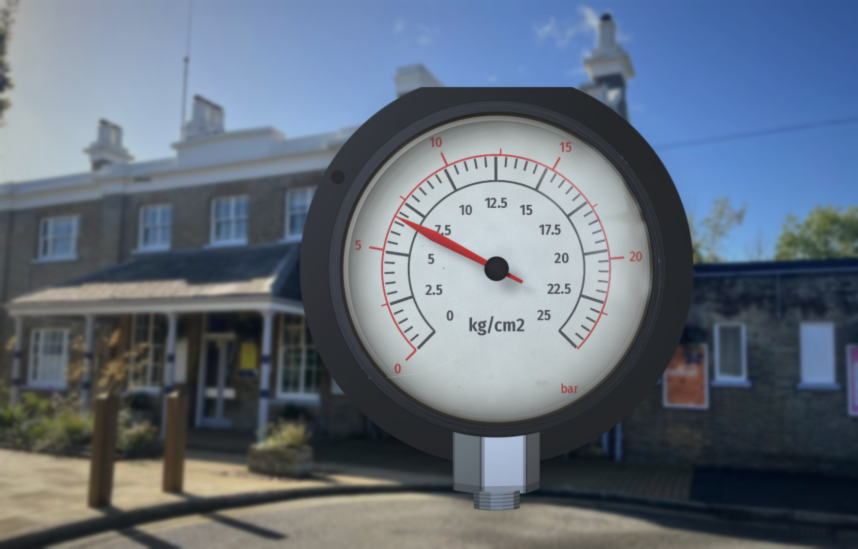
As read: 6.75 kg/cm²
